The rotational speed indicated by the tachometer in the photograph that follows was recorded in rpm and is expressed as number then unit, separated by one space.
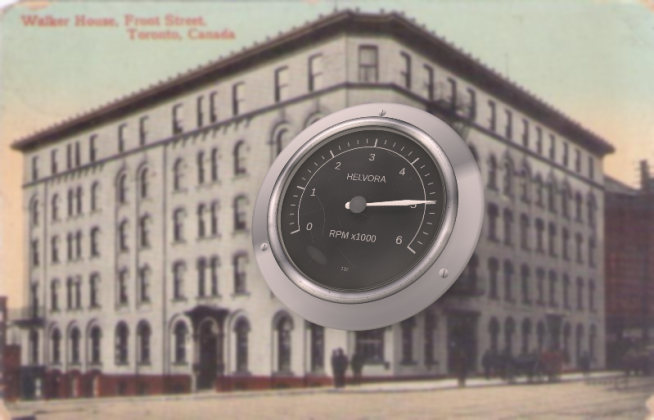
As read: 5000 rpm
